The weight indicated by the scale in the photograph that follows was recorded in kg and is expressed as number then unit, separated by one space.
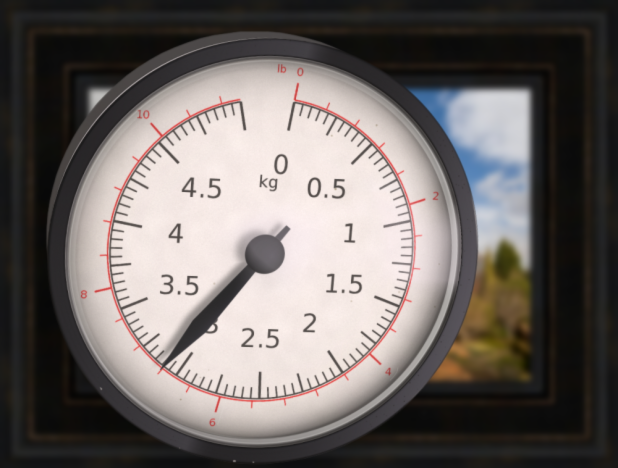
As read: 3.1 kg
